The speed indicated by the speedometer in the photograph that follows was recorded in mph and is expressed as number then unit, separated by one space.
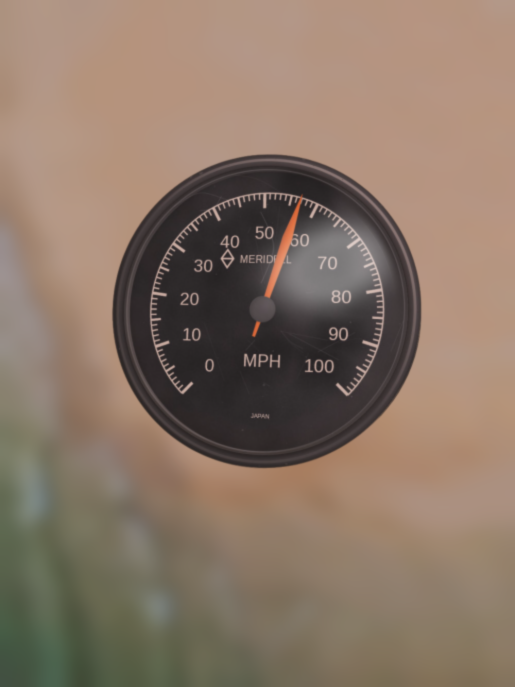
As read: 57 mph
